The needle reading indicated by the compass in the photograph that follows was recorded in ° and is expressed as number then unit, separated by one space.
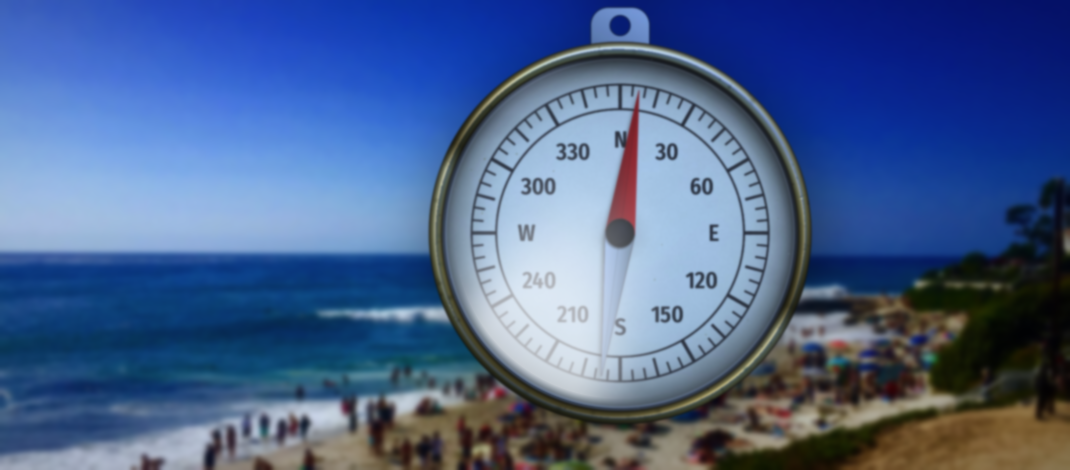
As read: 7.5 °
